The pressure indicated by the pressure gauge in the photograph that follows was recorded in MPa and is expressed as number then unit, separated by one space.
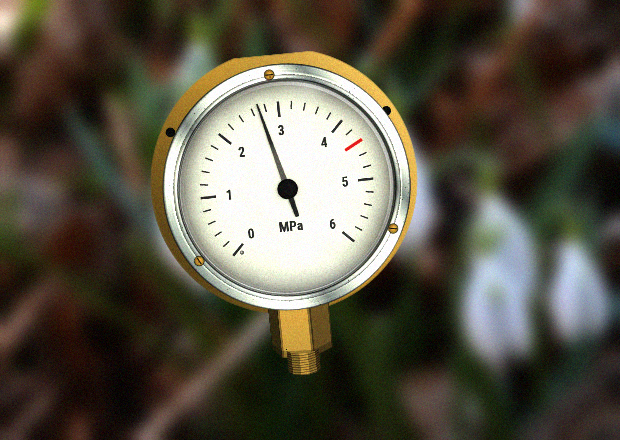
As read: 2.7 MPa
